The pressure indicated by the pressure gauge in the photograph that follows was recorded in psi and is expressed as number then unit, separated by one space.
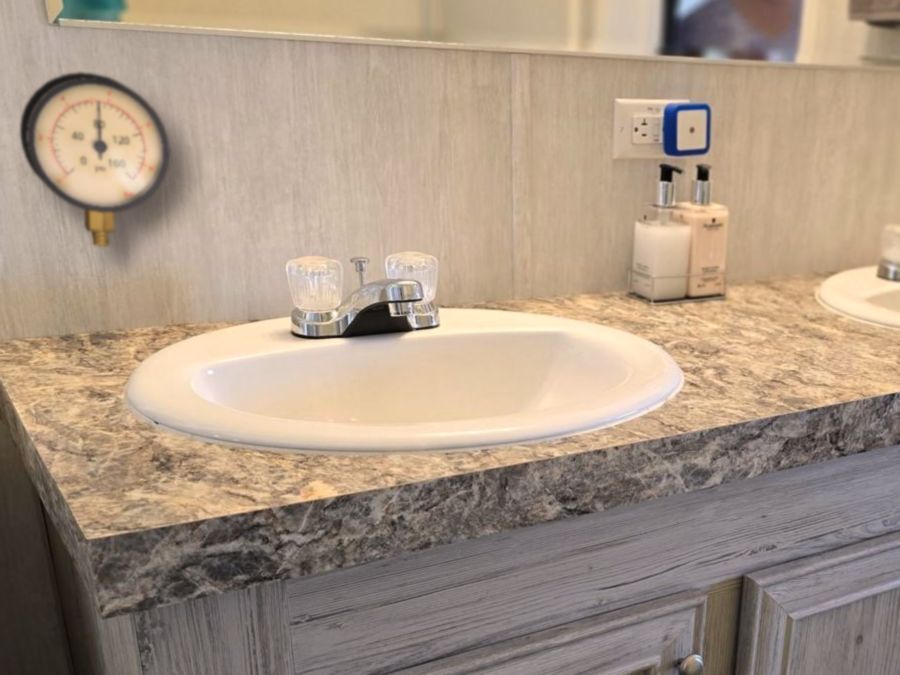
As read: 80 psi
